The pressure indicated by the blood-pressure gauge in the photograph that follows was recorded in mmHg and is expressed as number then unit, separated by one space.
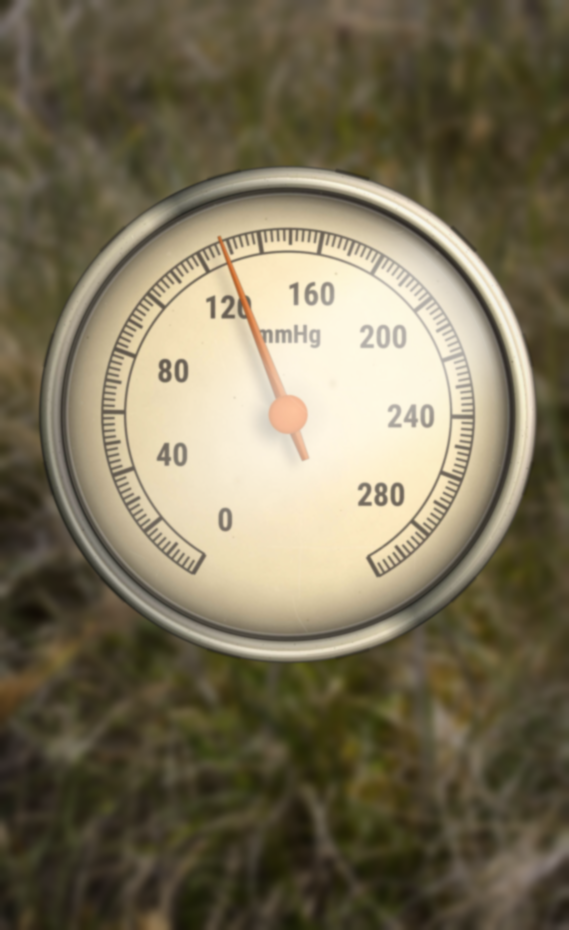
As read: 128 mmHg
